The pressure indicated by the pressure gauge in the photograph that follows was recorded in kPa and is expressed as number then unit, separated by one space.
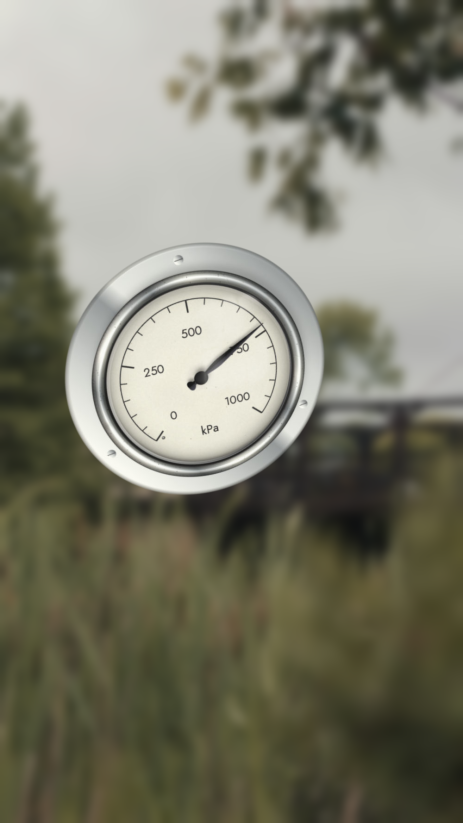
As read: 725 kPa
